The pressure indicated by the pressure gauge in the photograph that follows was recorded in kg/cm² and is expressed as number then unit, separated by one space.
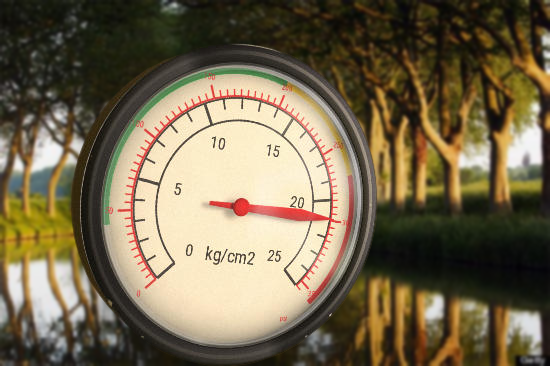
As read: 21 kg/cm²
